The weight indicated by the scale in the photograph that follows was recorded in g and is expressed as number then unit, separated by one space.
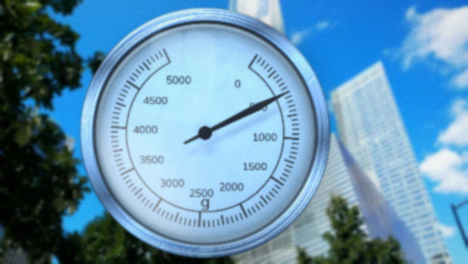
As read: 500 g
